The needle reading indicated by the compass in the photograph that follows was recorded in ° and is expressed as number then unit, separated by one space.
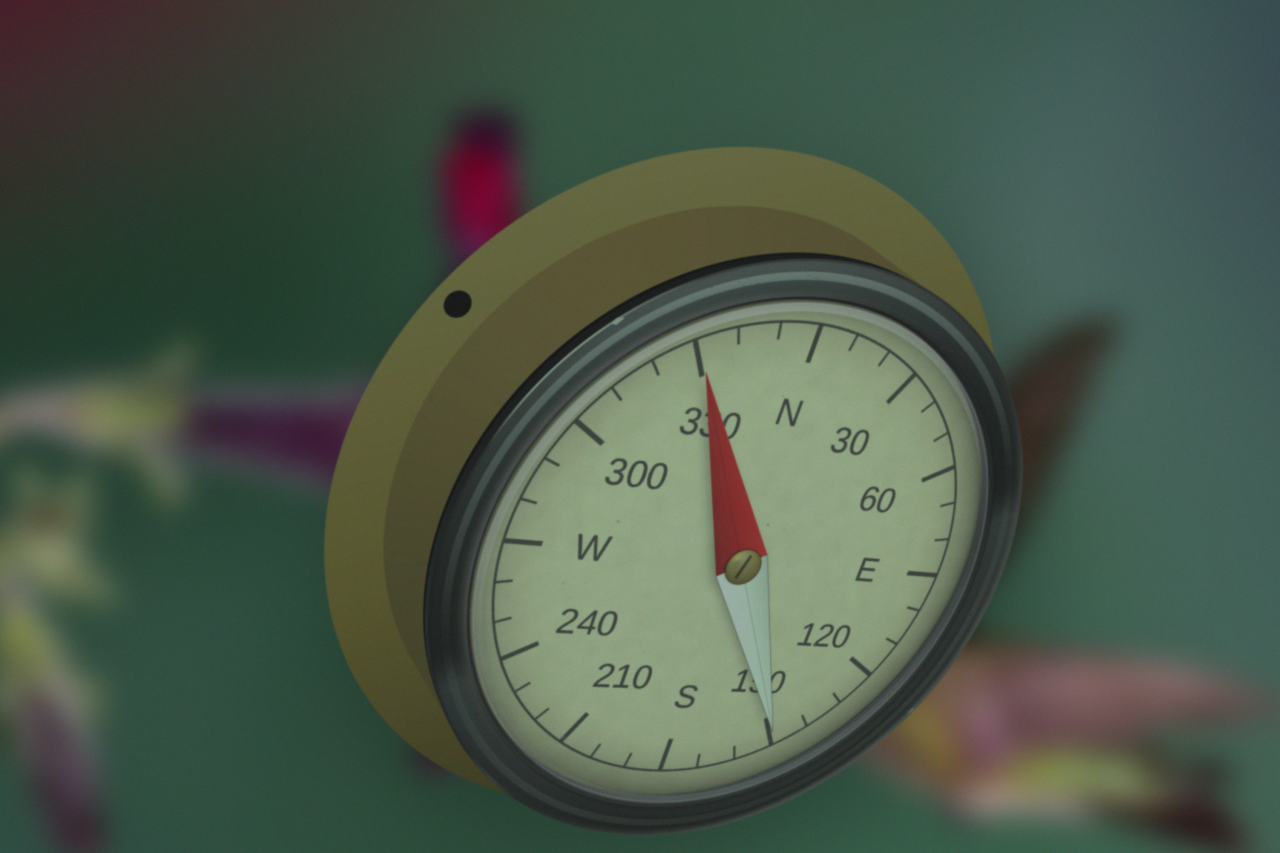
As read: 330 °
